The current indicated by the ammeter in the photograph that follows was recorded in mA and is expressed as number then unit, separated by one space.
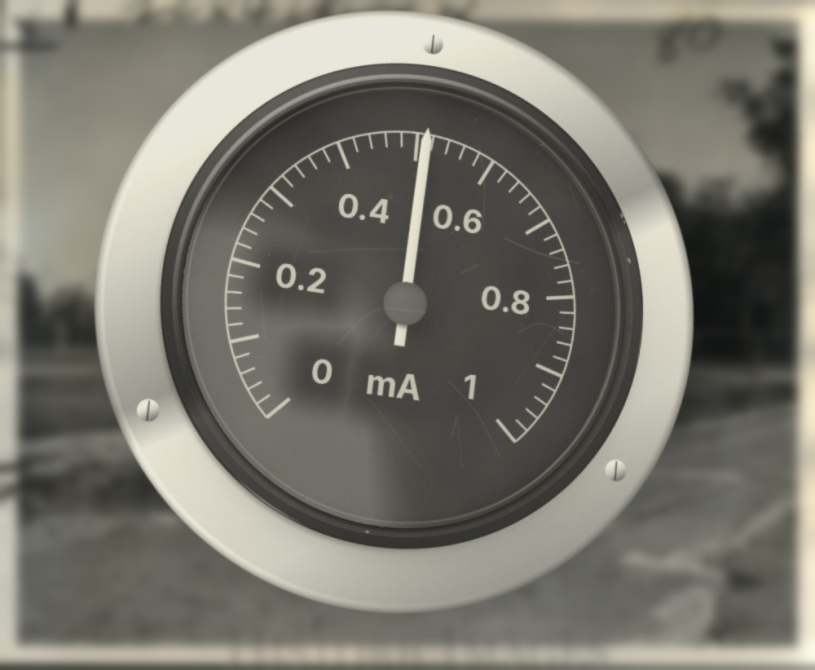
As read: 0.51 mA
